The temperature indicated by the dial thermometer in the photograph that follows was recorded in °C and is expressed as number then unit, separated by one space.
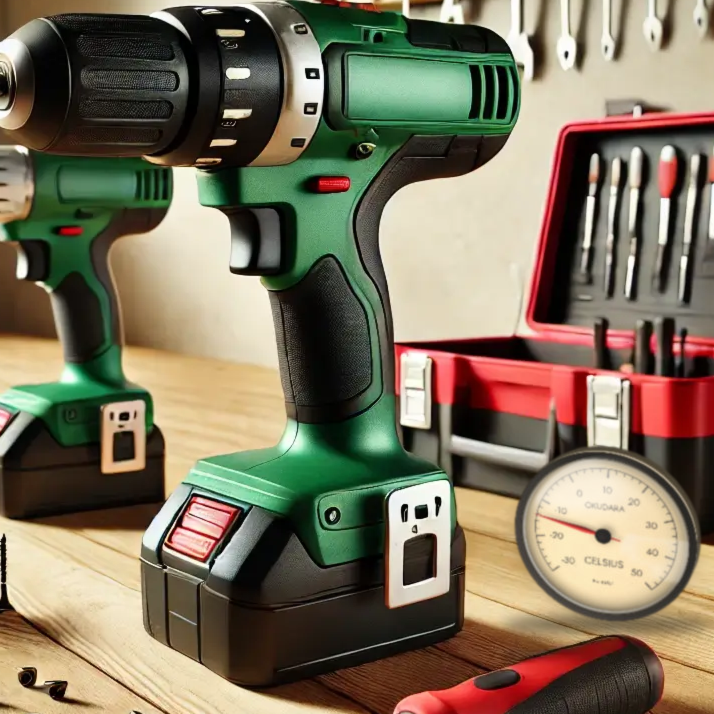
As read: -14 °C
